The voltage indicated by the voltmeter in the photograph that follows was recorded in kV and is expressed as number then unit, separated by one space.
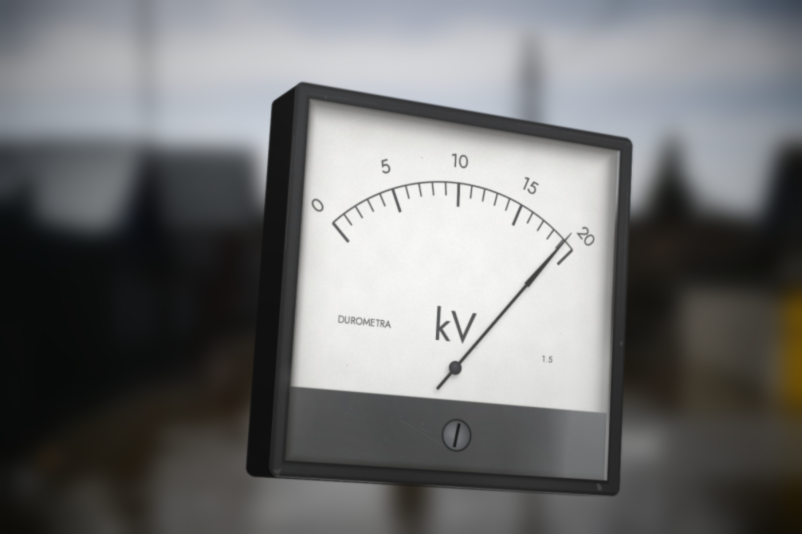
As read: 19 kV
